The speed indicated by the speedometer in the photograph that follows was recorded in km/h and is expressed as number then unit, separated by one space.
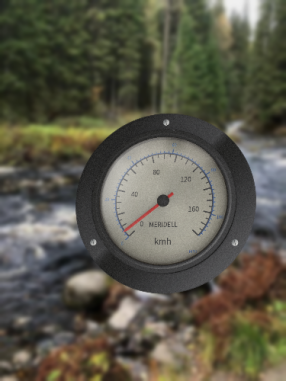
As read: 5 km/h
